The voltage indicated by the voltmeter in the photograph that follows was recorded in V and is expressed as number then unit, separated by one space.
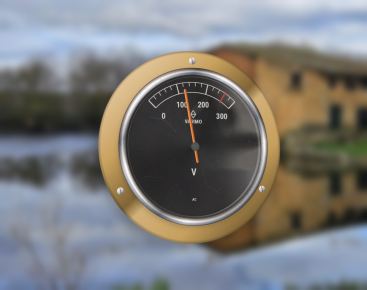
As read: 120 V
